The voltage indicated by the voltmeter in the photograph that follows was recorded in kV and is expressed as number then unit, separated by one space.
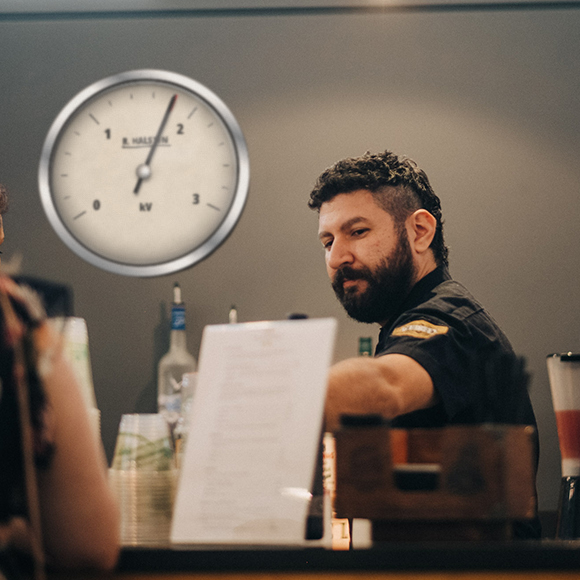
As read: 1.8 kV
